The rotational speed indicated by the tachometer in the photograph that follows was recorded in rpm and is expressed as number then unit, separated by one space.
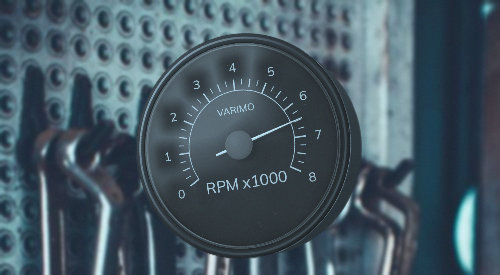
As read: 6500 rpm
